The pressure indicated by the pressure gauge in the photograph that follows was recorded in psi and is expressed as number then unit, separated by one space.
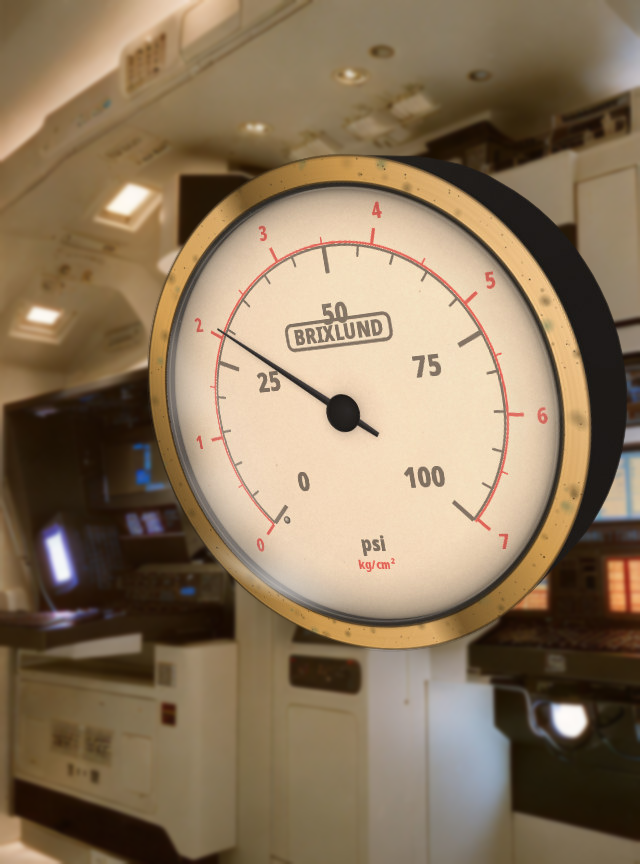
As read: 30 psi
